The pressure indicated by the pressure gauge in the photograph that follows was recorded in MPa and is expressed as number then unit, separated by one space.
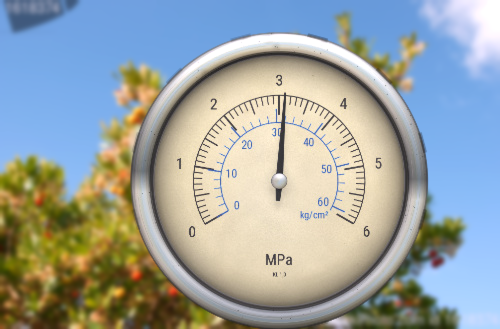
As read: 3.1 MPa
